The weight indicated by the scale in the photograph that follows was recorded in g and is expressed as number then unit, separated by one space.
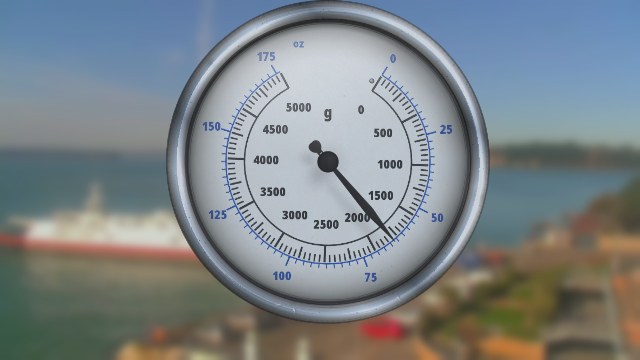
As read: 1800 g
